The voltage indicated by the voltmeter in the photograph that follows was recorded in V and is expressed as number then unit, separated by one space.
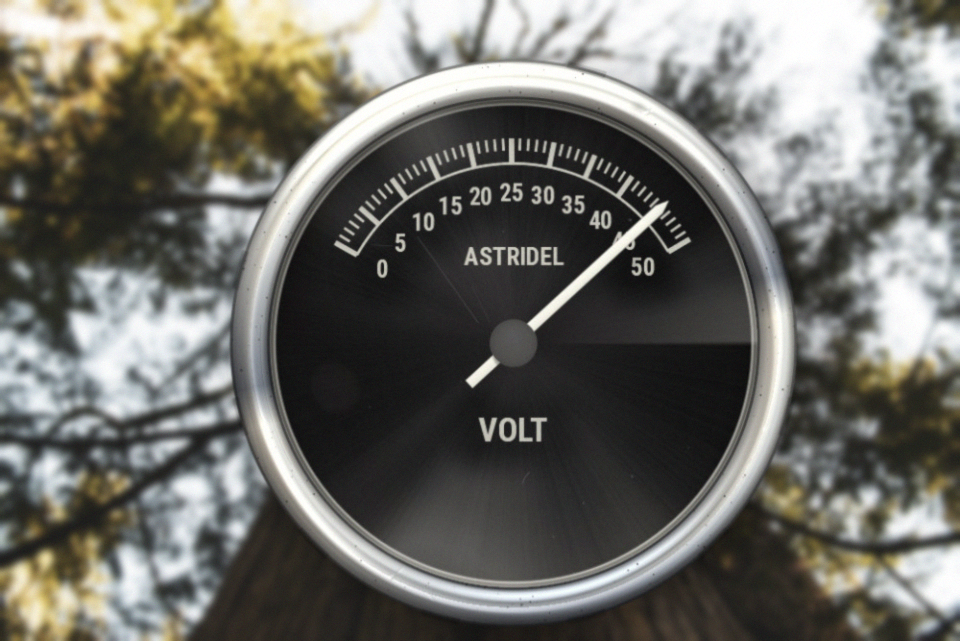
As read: 45 V
